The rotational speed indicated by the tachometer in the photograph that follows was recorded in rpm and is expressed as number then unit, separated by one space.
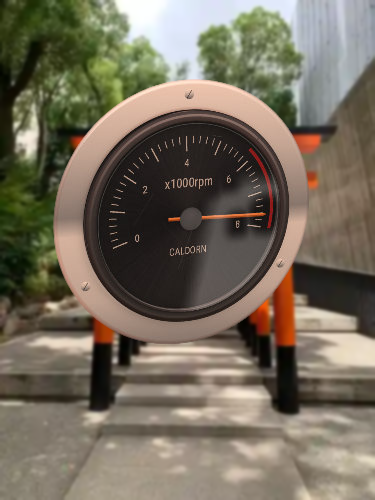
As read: 7600 rpm
